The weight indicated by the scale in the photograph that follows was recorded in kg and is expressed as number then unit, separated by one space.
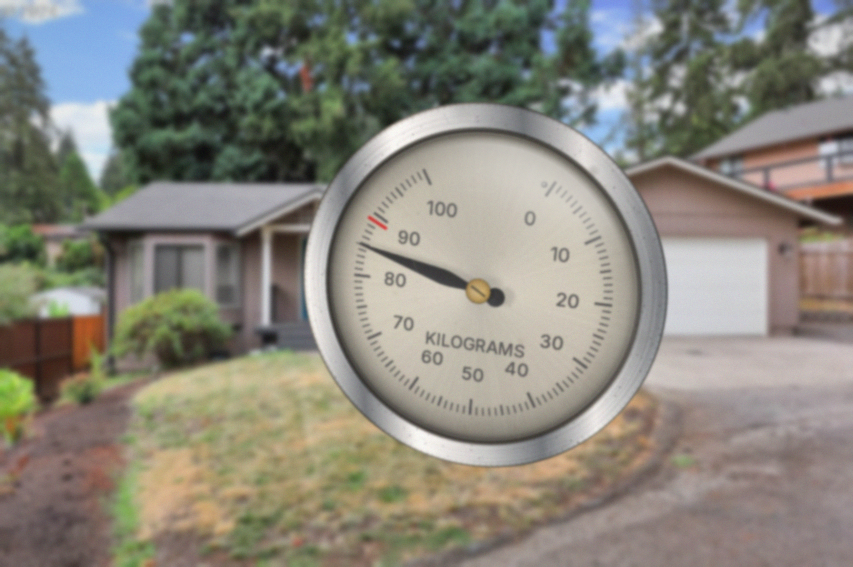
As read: 85 kg
